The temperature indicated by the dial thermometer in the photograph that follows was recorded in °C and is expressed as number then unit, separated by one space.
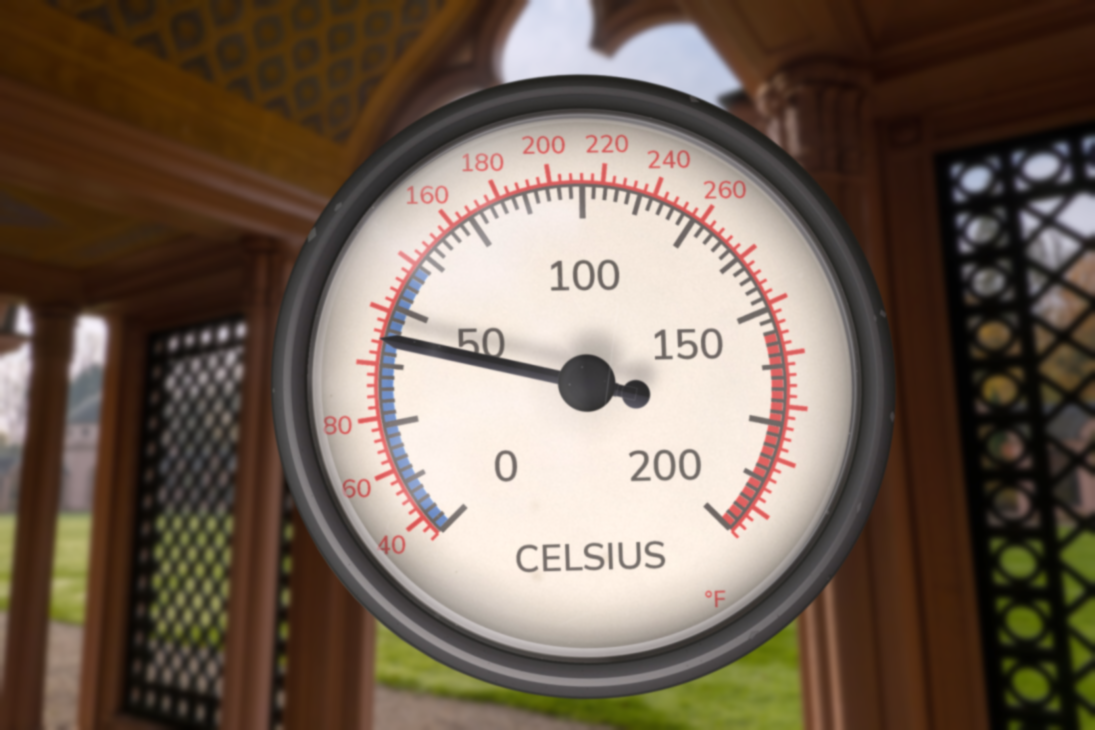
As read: 42.5 °C
